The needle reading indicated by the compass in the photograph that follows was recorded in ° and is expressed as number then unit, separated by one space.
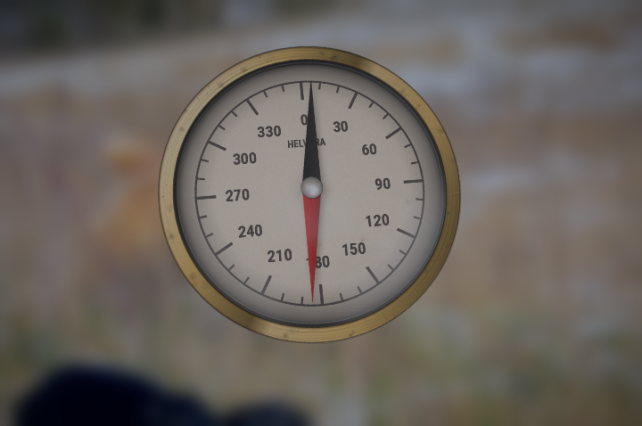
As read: 185 °
